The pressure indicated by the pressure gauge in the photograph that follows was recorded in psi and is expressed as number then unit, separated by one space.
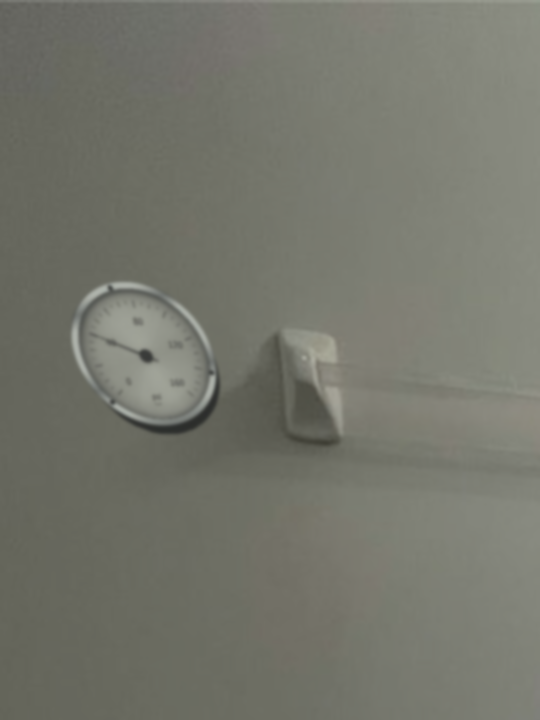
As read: 40 psi
